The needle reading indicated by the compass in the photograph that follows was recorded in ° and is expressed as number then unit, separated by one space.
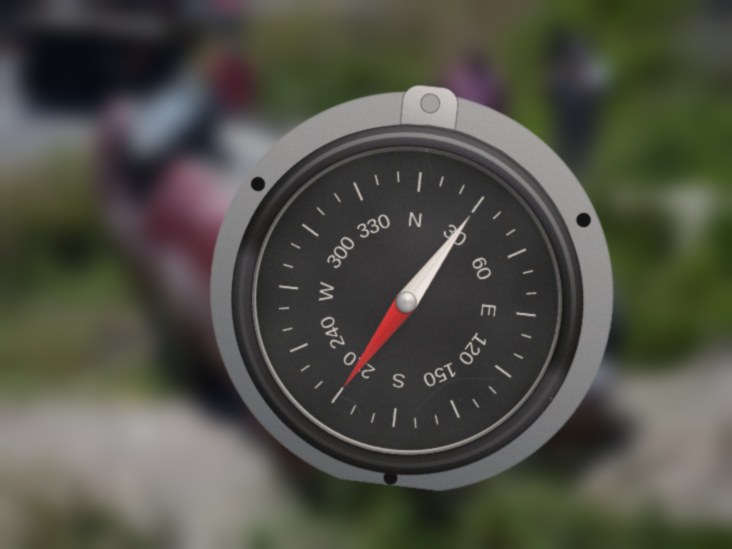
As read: 210 °
